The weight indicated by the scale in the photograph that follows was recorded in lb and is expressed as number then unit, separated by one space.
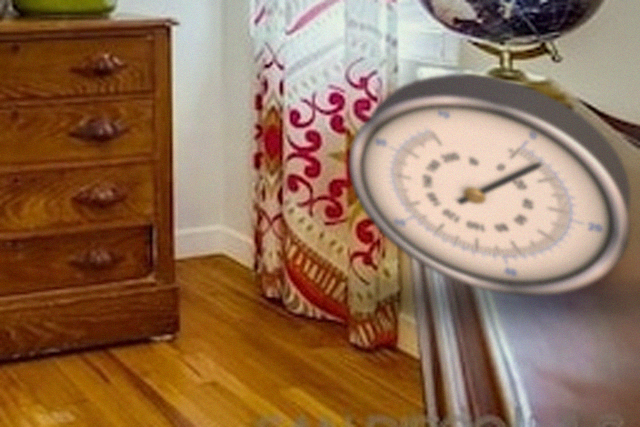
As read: 10 lb
